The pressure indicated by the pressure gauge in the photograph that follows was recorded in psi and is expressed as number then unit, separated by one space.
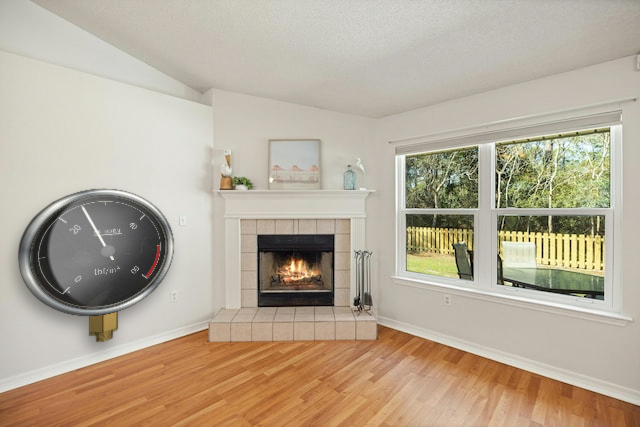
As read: 25 psi
